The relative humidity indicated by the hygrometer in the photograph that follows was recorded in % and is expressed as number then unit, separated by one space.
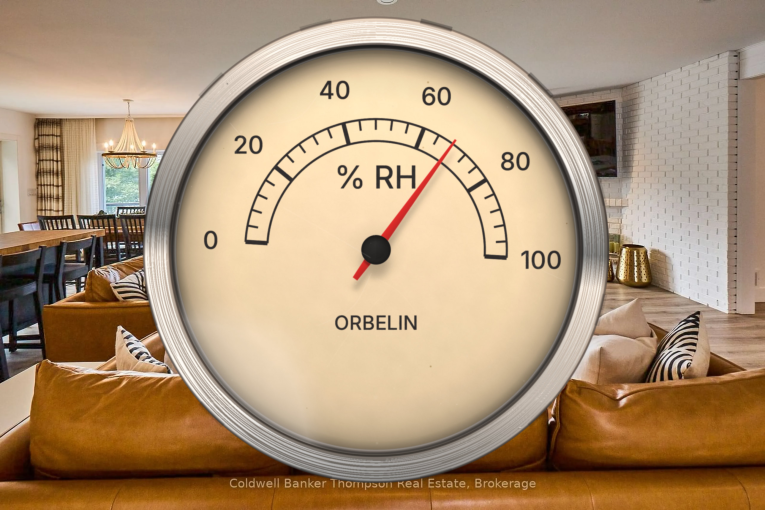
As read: 68 %
